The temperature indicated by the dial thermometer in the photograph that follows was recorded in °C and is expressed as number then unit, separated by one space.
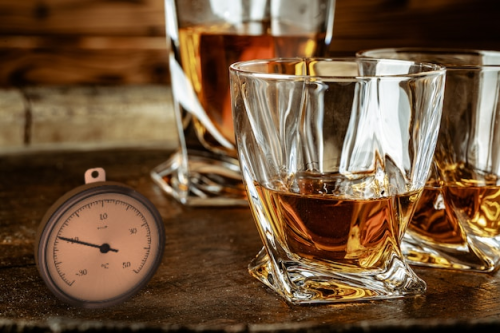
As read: -10 °C
